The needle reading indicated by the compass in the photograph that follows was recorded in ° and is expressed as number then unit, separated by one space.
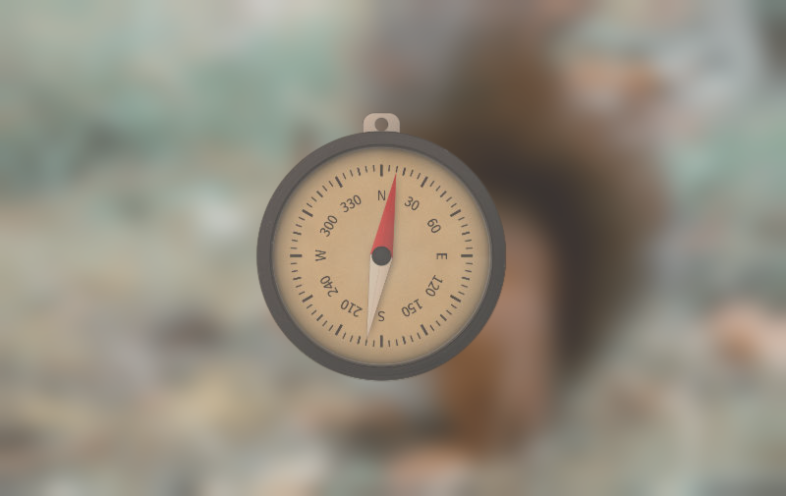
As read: 10 °
